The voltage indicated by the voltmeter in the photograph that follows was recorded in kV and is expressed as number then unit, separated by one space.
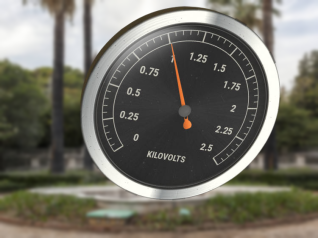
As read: 1 kV
